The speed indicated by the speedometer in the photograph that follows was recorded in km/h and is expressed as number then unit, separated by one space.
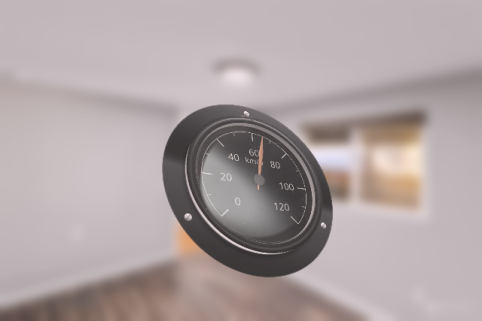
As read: 65 km/h
